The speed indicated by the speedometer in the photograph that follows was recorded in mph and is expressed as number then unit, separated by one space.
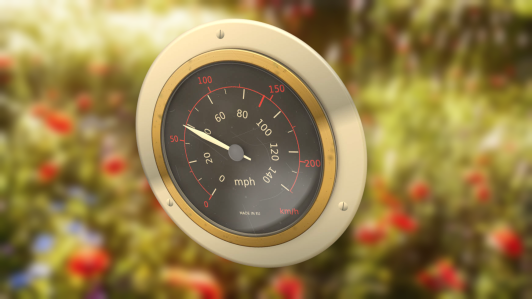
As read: 40 mph
